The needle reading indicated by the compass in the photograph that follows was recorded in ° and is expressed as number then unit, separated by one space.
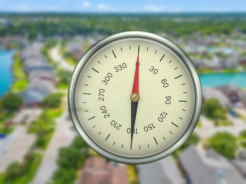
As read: 0 °
